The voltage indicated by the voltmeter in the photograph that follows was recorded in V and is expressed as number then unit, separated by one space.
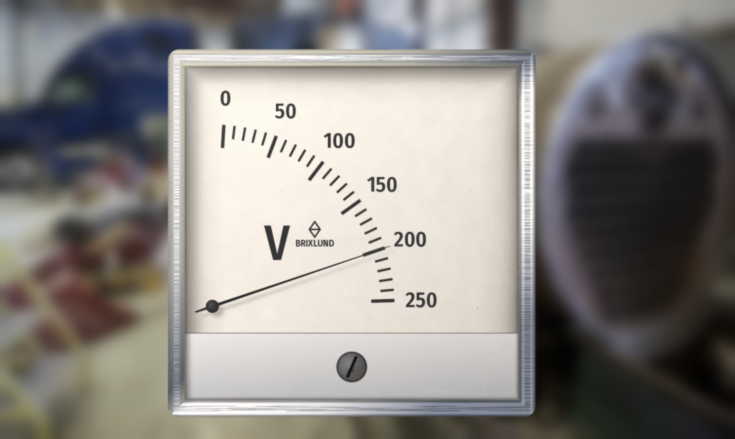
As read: 200 V
